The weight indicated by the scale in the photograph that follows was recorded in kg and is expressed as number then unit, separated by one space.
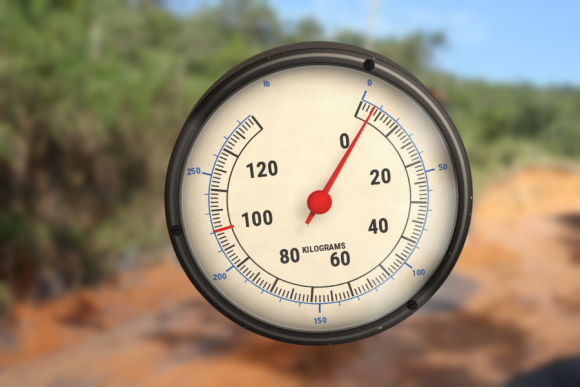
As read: 3 kg
